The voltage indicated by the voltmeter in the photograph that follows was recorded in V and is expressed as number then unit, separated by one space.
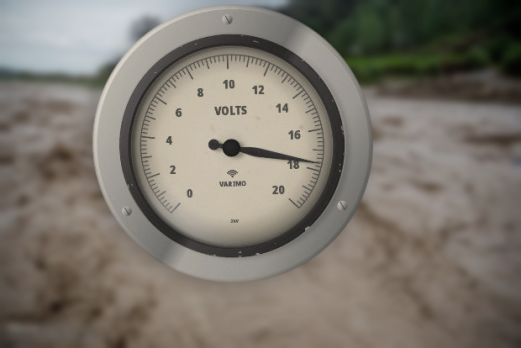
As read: 17.6 V
